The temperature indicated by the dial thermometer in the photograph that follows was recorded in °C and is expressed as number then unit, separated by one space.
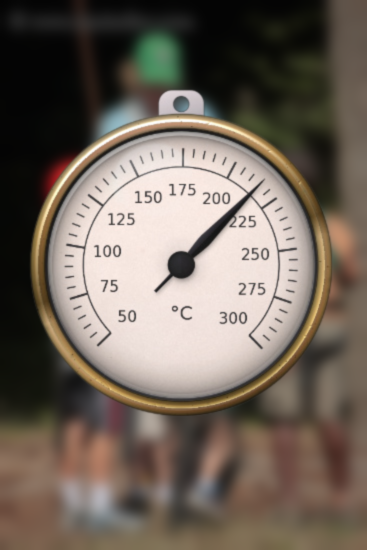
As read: 215 °C
